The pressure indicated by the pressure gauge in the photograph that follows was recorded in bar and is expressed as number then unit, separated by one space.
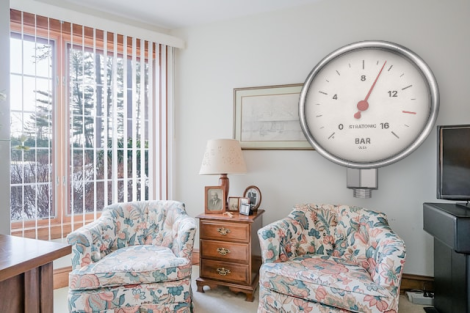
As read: 9.5 bar
